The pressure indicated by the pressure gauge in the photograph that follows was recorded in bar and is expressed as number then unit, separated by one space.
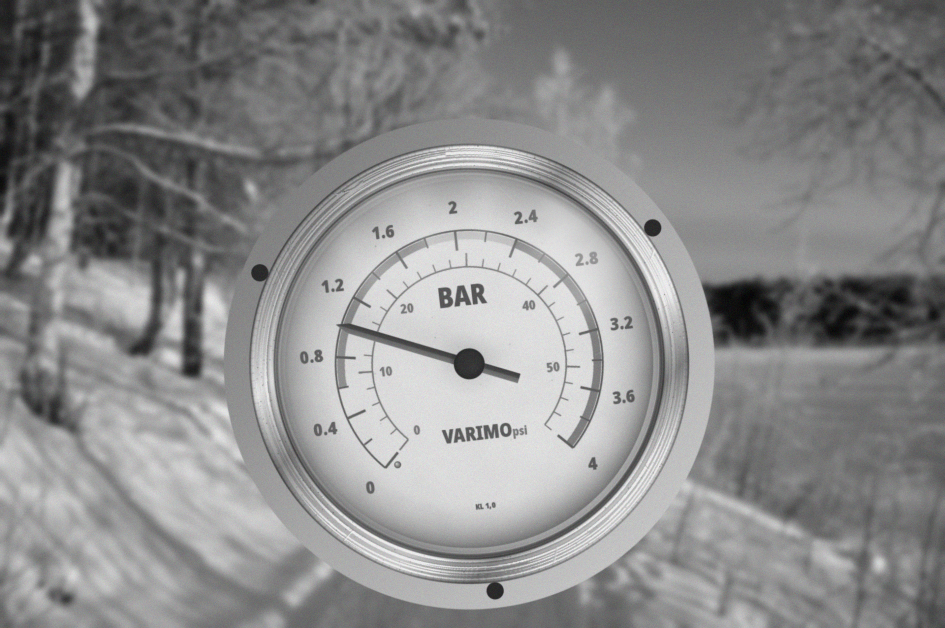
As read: 1 bar
